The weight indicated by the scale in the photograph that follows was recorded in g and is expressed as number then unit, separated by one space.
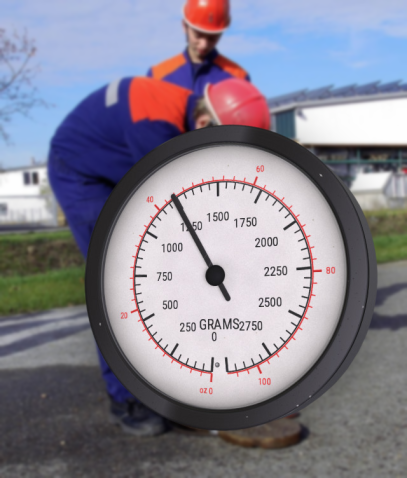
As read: 1250 g
